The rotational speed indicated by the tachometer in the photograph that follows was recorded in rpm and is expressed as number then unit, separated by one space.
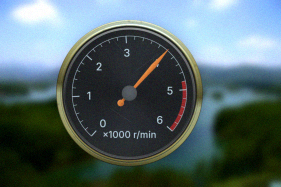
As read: 4000 rpm
